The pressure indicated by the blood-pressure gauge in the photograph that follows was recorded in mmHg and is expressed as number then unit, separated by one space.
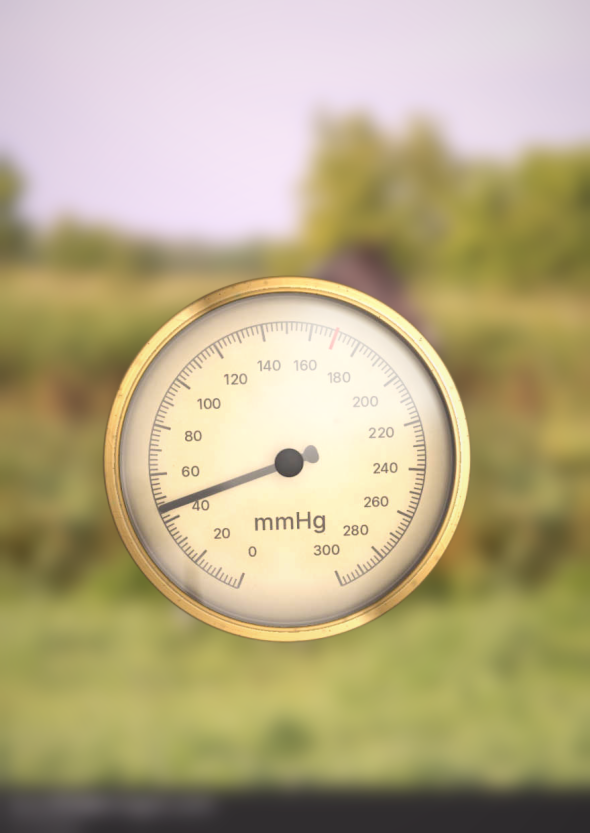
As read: 46 mmHg
